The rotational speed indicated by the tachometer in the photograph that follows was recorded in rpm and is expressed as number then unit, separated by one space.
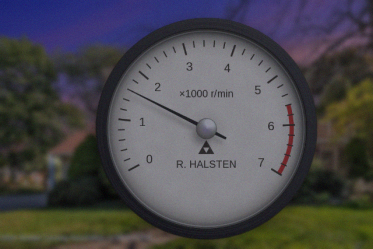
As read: 1600 rpm
